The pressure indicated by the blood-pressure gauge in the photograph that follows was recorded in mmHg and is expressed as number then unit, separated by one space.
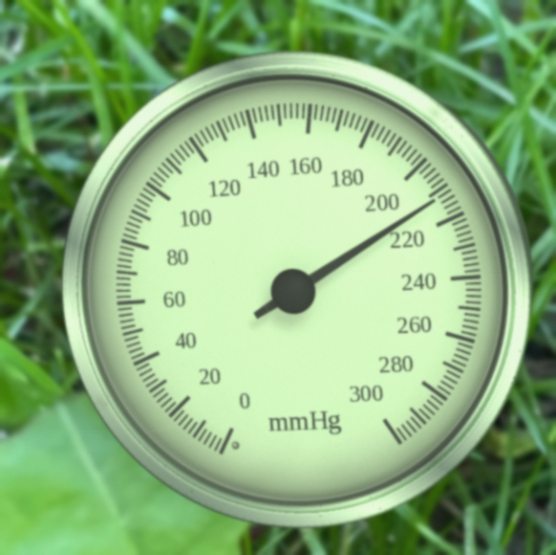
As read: 212 mmHg
